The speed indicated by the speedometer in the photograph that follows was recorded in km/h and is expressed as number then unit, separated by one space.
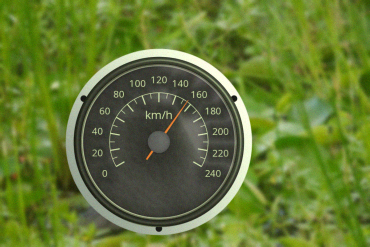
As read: 155 km/h
